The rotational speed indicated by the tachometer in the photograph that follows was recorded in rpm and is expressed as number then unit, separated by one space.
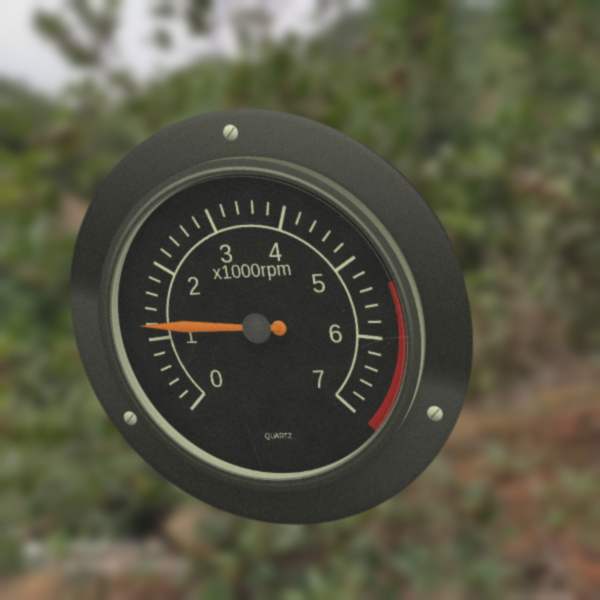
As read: 1200 rpm
